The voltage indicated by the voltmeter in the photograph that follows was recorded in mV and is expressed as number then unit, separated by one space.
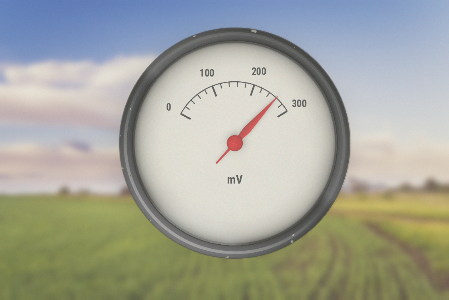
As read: 260 mV
